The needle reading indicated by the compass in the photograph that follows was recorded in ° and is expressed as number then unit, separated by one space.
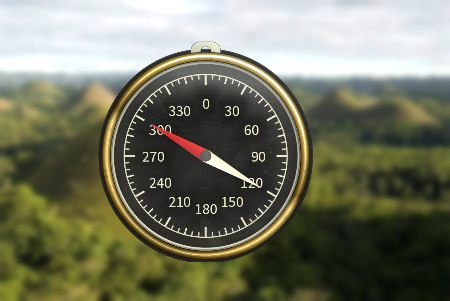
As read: 300 °
